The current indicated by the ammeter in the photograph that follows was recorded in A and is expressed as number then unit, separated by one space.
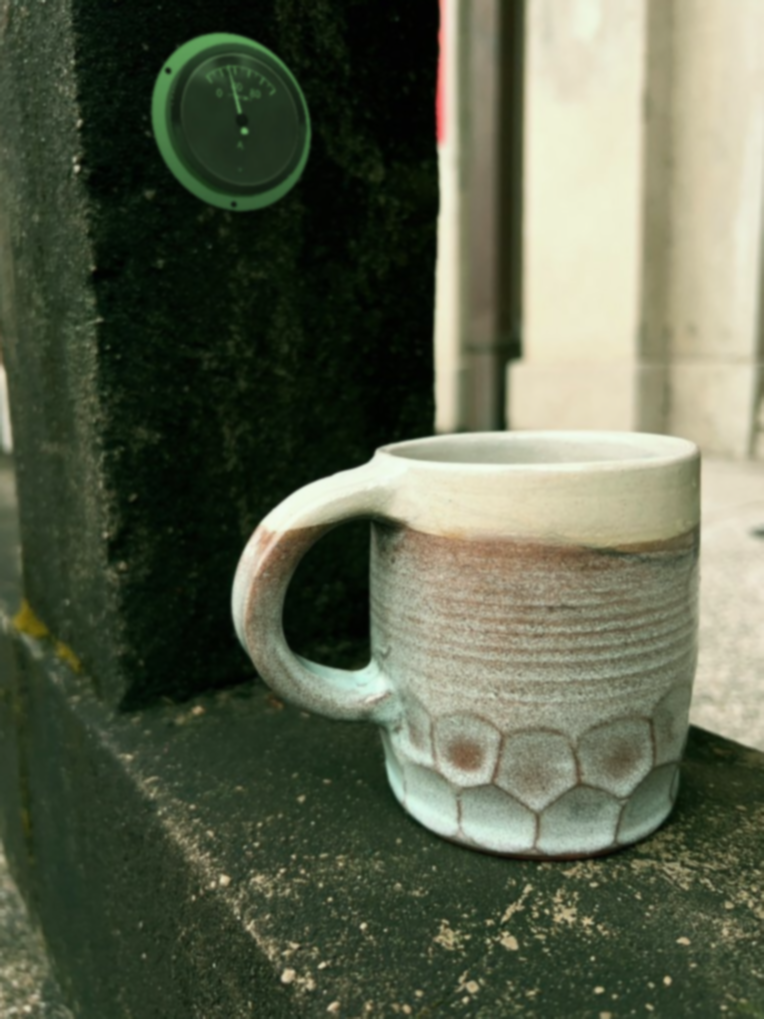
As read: 30 A
